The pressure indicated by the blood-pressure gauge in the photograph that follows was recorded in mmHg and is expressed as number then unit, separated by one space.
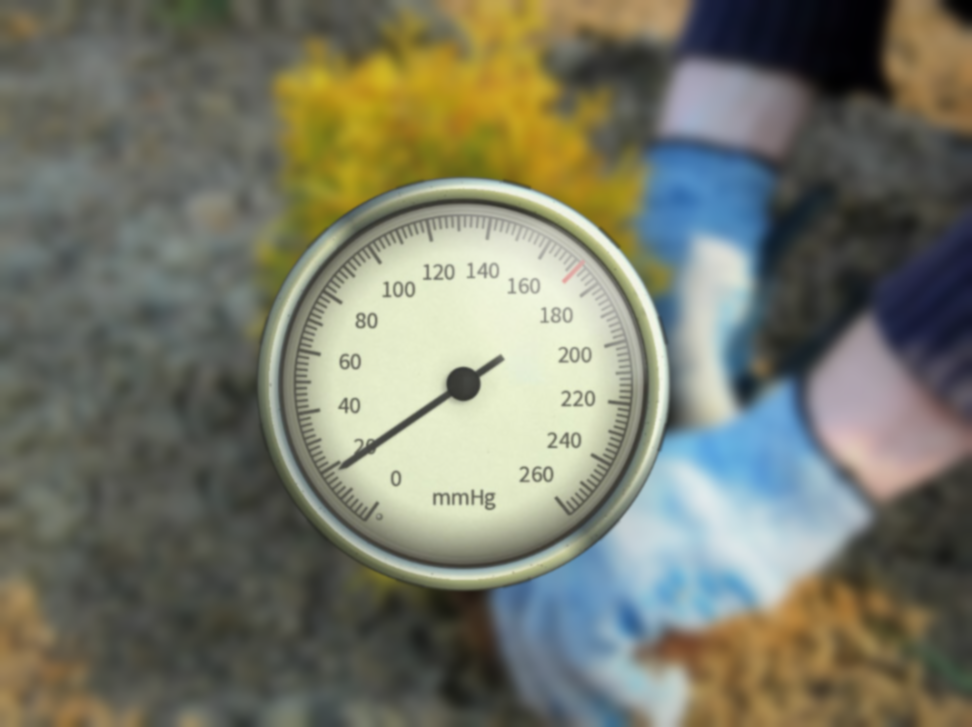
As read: 18 mmHg
